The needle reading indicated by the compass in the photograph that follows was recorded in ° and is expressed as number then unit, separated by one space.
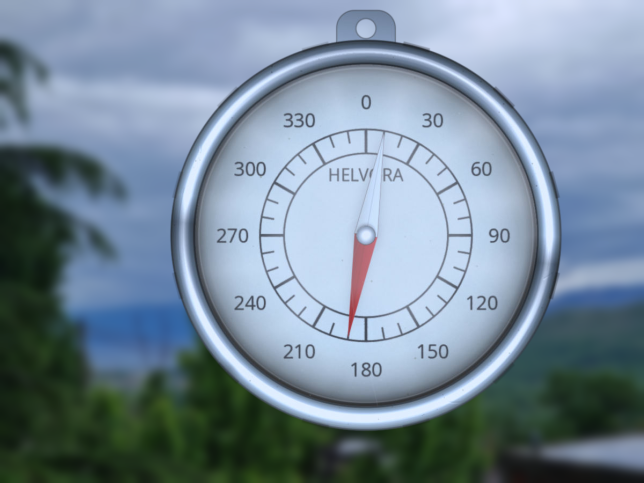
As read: 190 °
